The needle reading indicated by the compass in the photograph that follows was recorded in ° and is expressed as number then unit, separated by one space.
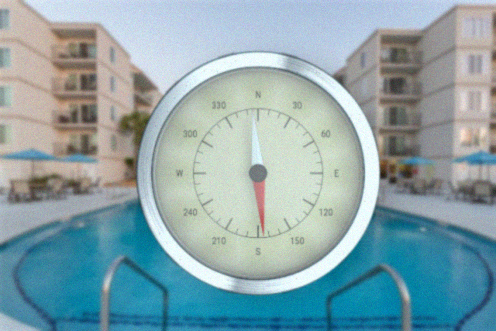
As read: 175 °
